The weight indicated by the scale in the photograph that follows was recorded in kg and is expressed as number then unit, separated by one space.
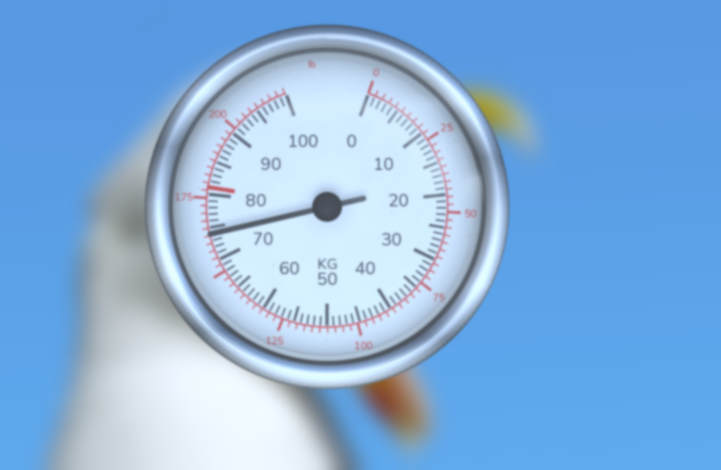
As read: 74 kg
